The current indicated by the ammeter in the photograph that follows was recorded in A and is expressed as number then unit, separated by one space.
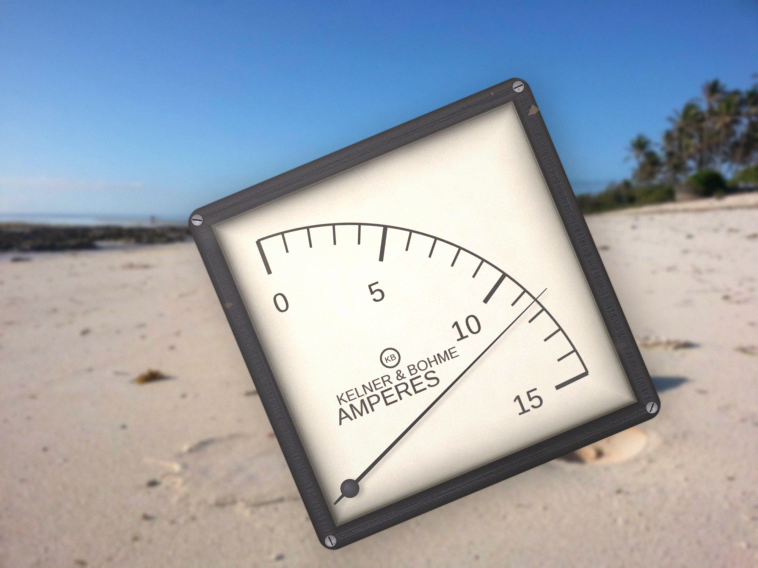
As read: 11.5 A
